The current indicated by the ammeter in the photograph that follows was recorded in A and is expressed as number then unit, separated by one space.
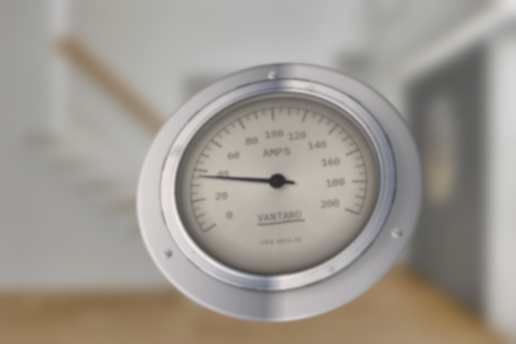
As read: 35 A
